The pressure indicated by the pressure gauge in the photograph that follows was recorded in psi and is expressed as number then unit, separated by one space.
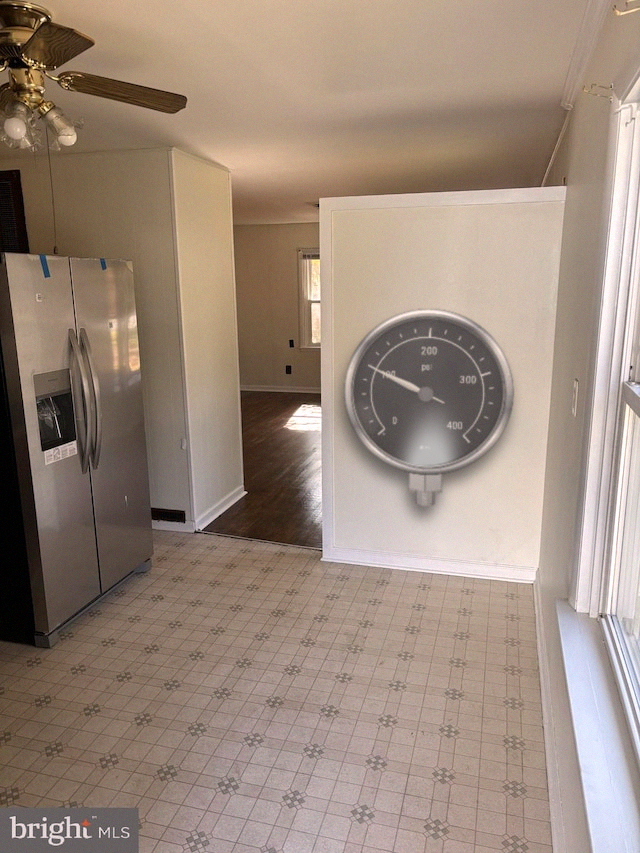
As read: 100 psi
